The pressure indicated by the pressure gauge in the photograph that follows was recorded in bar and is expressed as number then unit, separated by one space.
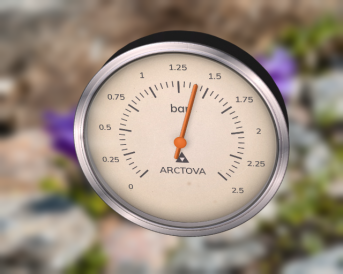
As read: 1.4 bar
